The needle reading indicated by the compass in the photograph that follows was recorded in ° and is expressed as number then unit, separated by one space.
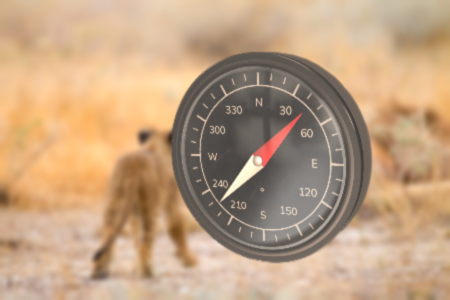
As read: 45 °
